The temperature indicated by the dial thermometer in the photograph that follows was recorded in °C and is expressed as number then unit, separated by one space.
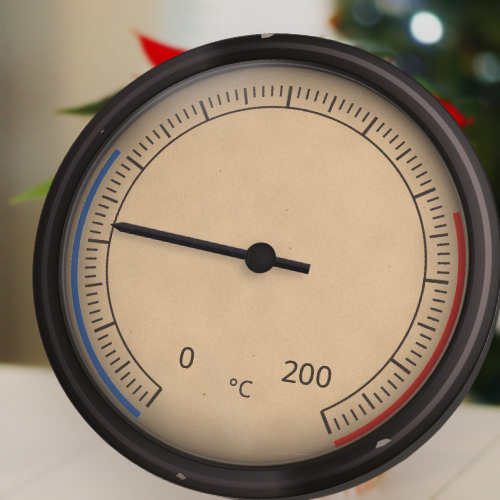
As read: 44 °C
